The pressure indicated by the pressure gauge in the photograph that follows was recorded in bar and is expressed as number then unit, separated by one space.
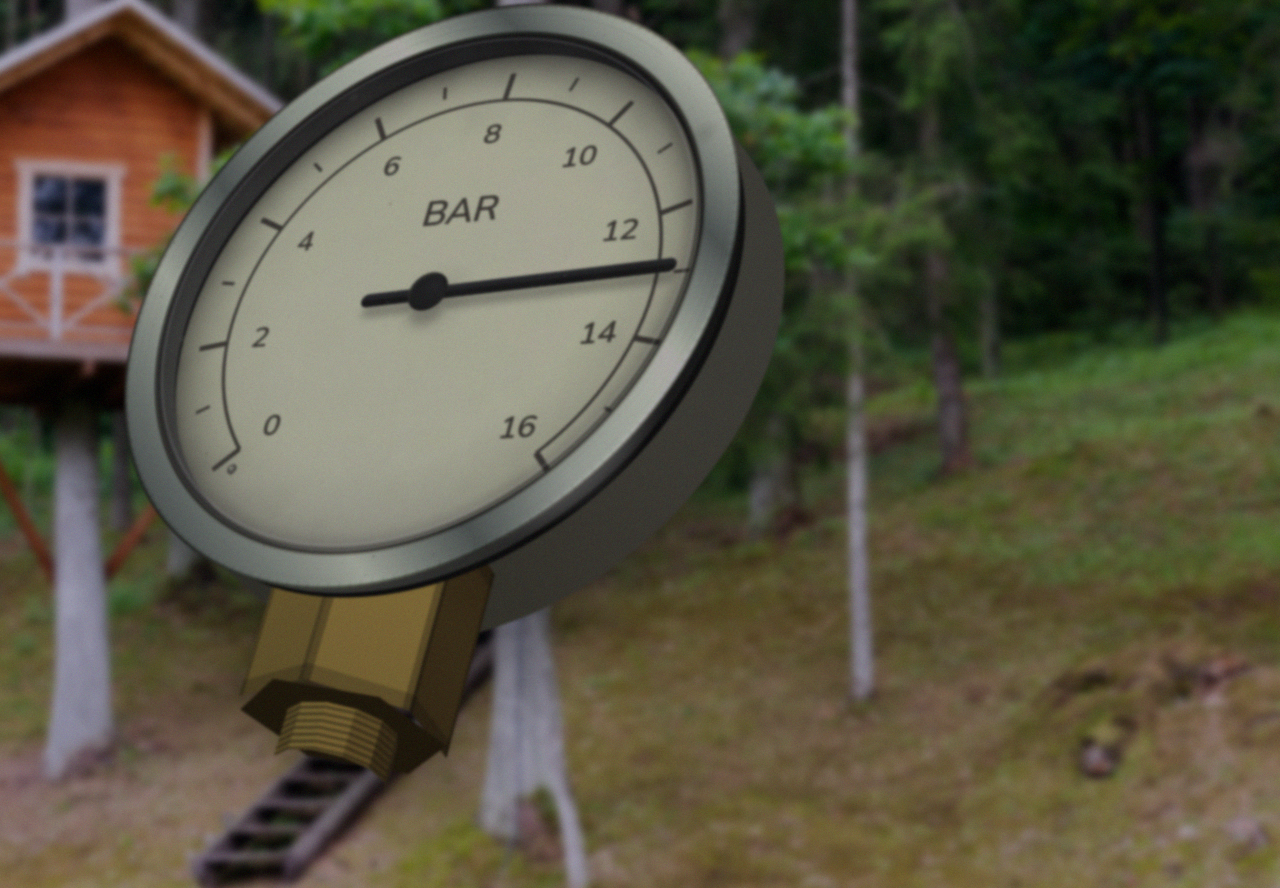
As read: 13 bar
